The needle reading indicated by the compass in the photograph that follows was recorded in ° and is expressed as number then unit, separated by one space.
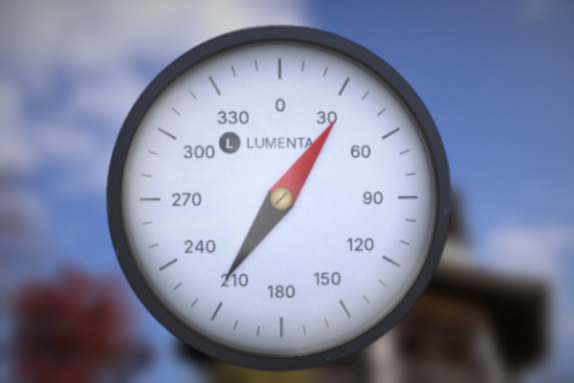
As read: 35 °
